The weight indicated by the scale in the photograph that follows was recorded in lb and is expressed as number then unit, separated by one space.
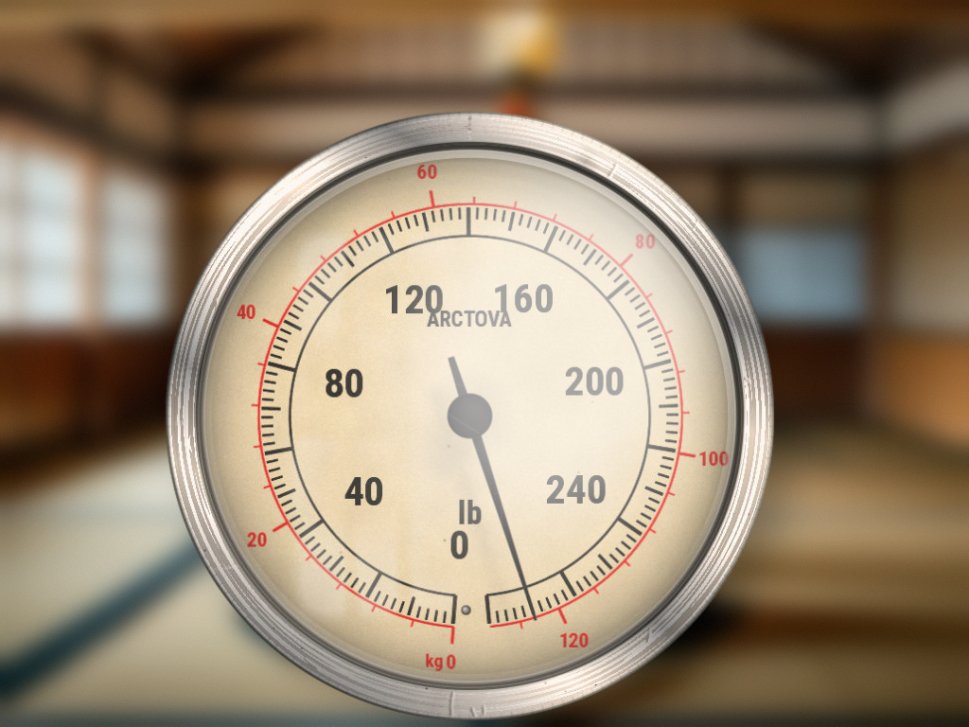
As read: 270 lb
